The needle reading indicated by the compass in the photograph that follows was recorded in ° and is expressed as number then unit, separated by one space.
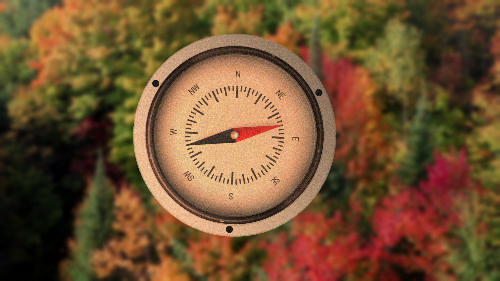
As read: 75 °
